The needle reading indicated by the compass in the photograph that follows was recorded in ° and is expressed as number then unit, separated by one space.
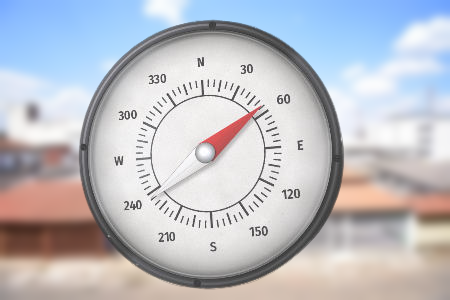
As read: 55 °
